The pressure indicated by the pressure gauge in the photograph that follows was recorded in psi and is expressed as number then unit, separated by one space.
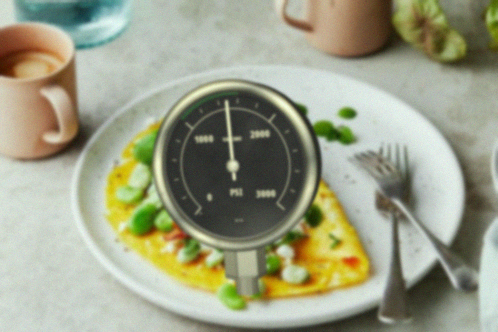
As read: 1500 psi
